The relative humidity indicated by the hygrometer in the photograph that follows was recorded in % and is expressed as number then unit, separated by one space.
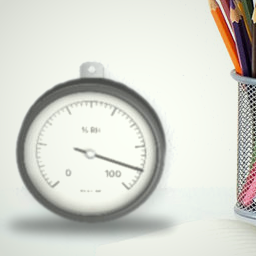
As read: 90 %
